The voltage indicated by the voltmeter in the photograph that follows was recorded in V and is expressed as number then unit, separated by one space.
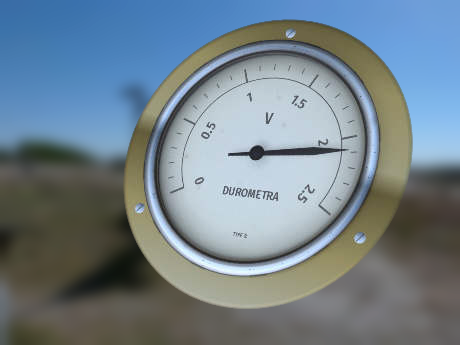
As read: 2.1 V
